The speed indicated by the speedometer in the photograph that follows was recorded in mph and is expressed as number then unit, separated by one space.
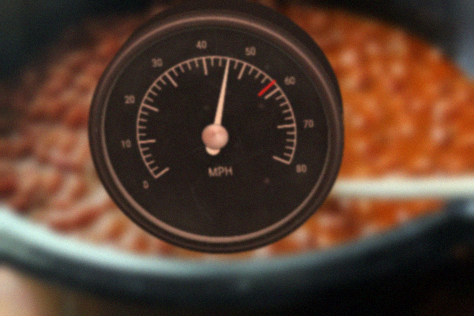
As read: 46 mph
